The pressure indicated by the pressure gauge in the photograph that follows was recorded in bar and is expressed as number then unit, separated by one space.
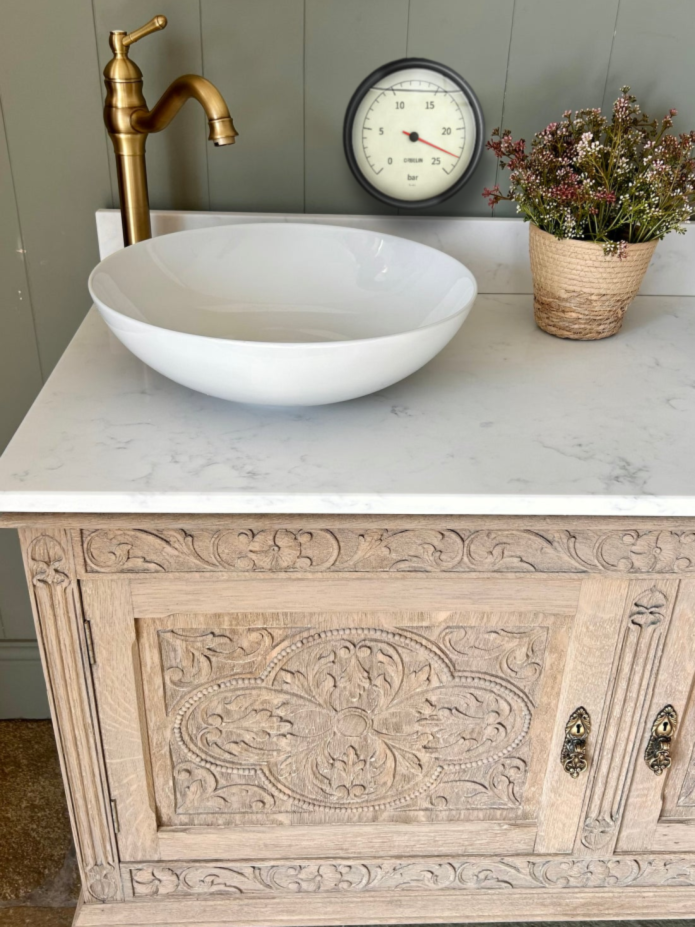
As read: 23 bar
